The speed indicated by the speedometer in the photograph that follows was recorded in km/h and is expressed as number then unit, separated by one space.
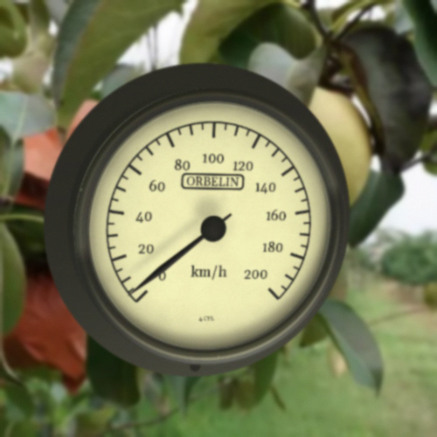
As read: 5 km/h
